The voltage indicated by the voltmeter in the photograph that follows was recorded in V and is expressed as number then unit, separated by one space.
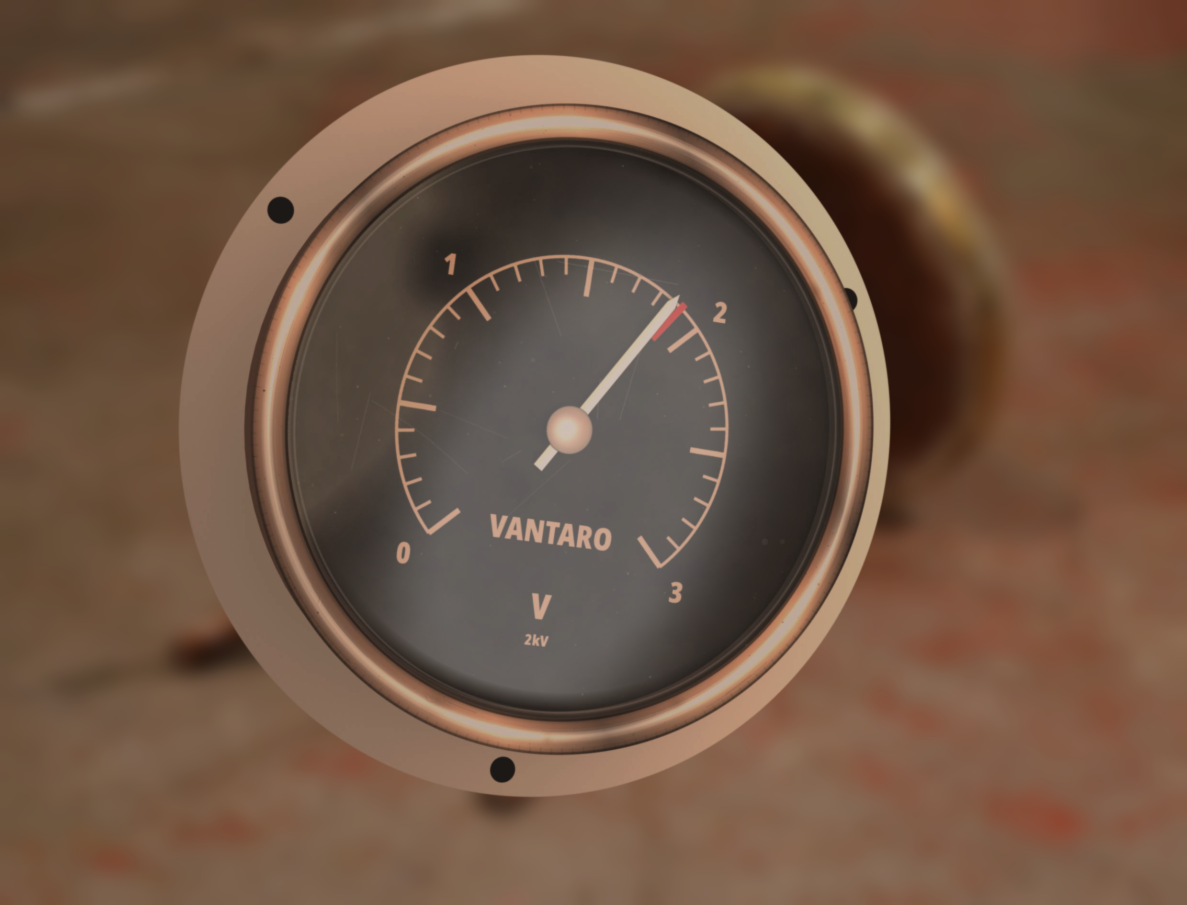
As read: 1.85 V
